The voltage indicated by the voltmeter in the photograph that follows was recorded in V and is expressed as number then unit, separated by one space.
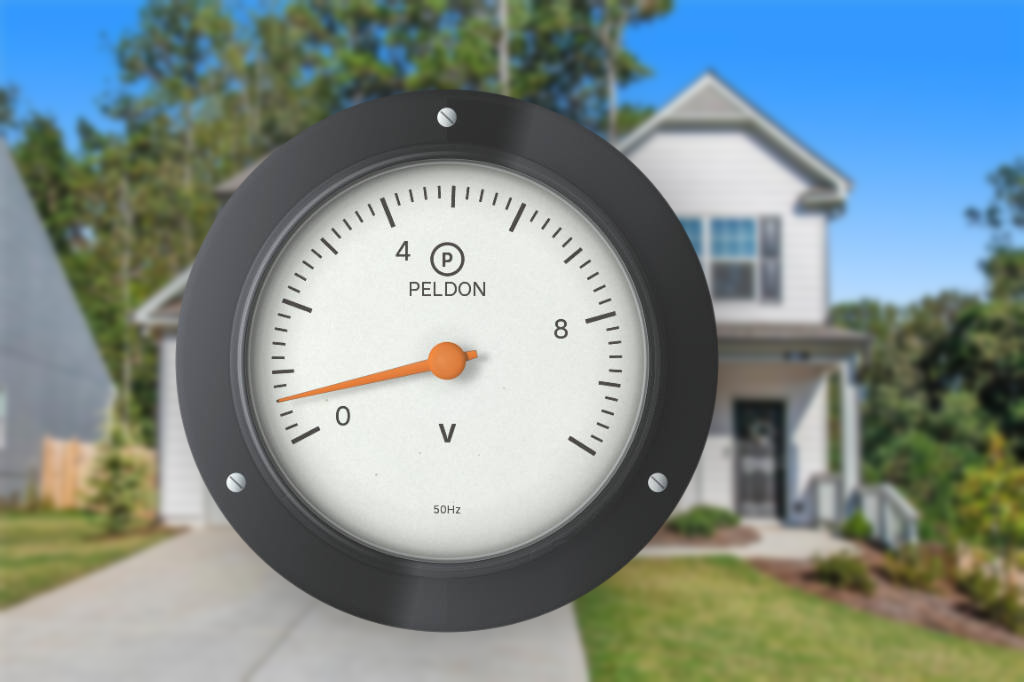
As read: 0.6 V
